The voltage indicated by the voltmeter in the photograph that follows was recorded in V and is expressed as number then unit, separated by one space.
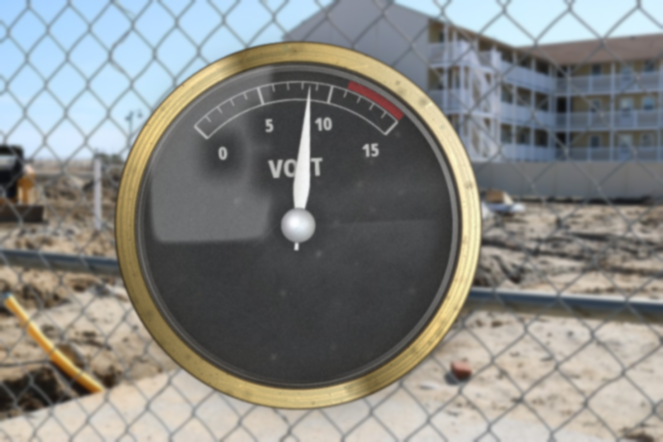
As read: 8.5 V
